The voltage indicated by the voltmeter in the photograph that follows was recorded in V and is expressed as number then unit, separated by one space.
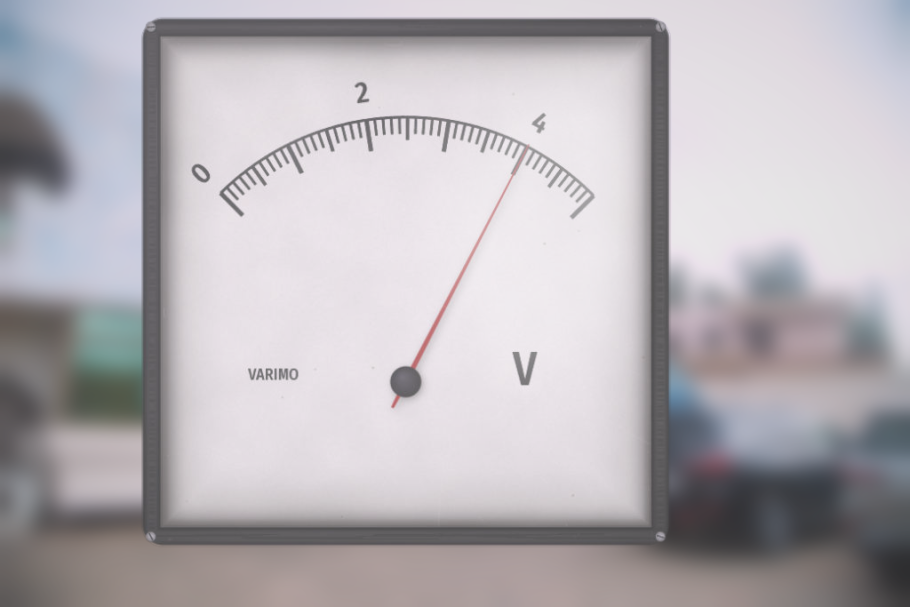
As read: 4 V
